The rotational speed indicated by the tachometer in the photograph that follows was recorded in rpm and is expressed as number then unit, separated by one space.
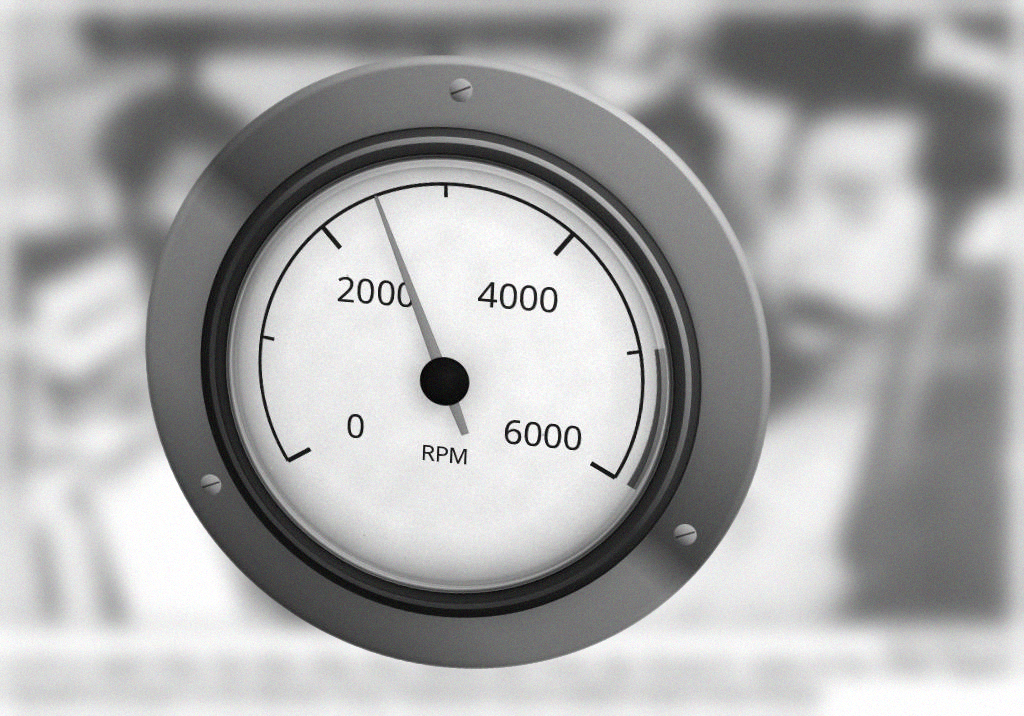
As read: 2500 rpm
